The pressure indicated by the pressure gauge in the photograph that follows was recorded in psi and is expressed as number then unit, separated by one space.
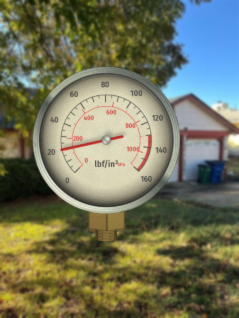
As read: 20 psi
